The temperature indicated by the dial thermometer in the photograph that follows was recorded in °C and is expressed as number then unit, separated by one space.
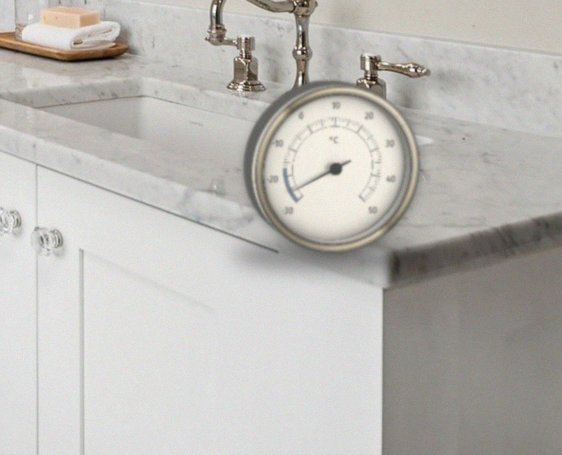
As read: -25 °C
